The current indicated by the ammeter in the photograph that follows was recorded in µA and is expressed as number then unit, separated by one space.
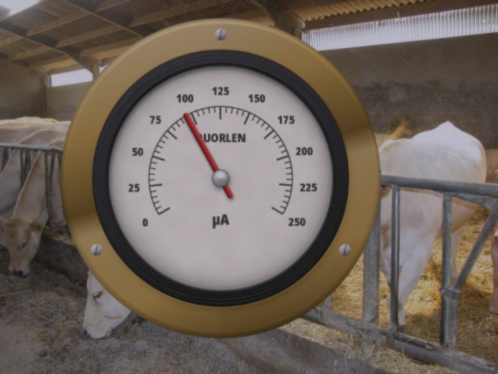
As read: 95 µA
